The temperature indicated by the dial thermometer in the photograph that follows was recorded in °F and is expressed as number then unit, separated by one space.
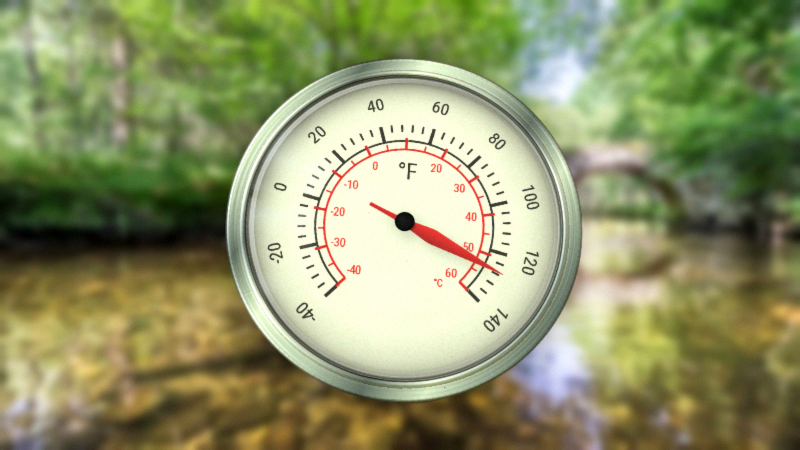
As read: 128 °F
